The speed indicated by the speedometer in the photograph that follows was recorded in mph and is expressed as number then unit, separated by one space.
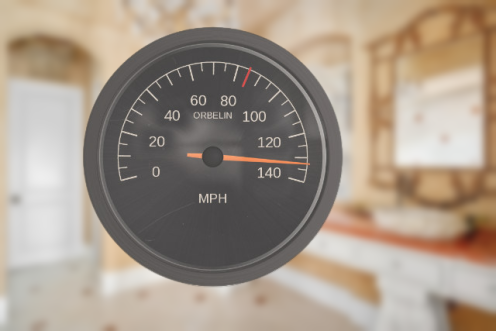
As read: 132.5 mph
